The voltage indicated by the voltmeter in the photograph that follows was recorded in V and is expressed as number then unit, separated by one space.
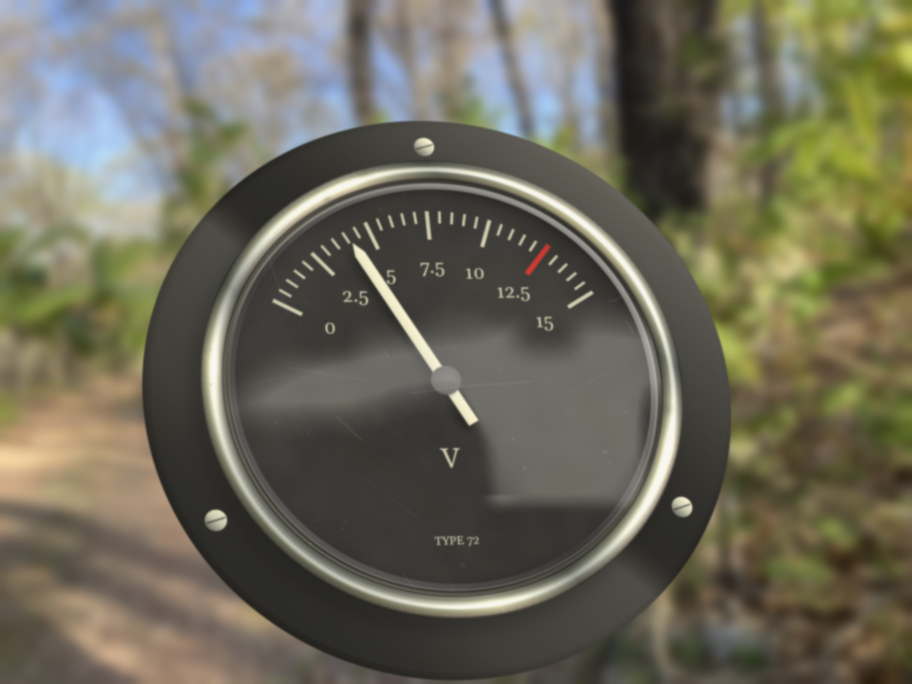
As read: 4 V
